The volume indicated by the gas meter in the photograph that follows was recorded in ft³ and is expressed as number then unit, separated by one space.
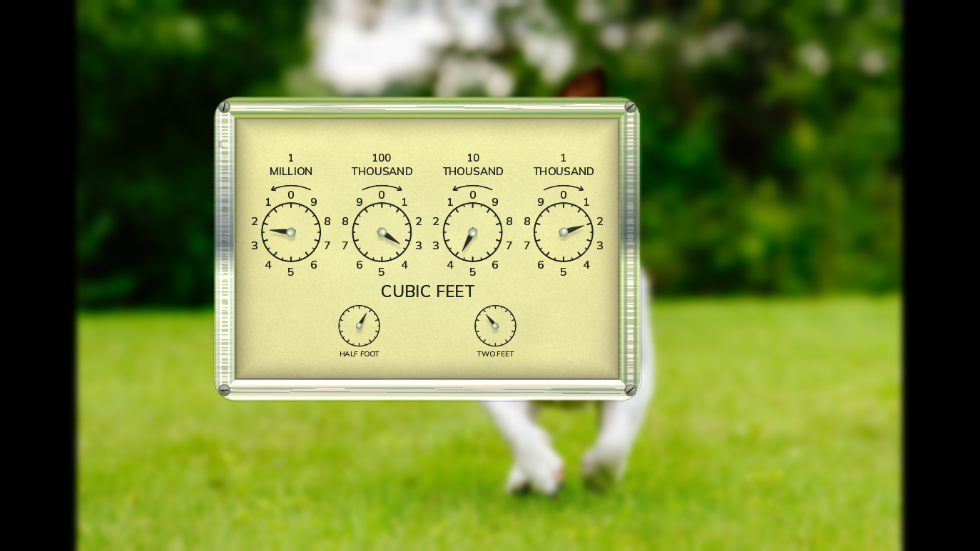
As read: 234200 ft³
